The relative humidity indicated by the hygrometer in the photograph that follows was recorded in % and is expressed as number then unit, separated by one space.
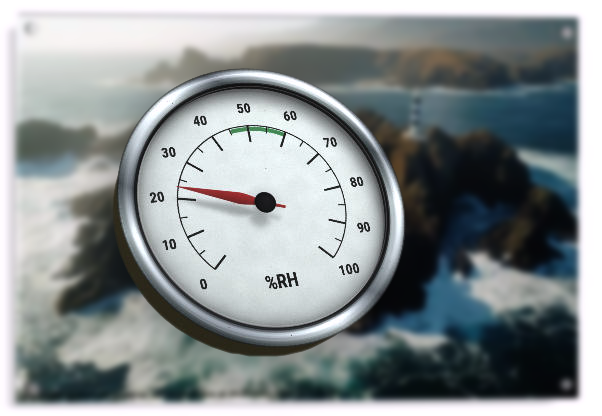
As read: 22.5 %
